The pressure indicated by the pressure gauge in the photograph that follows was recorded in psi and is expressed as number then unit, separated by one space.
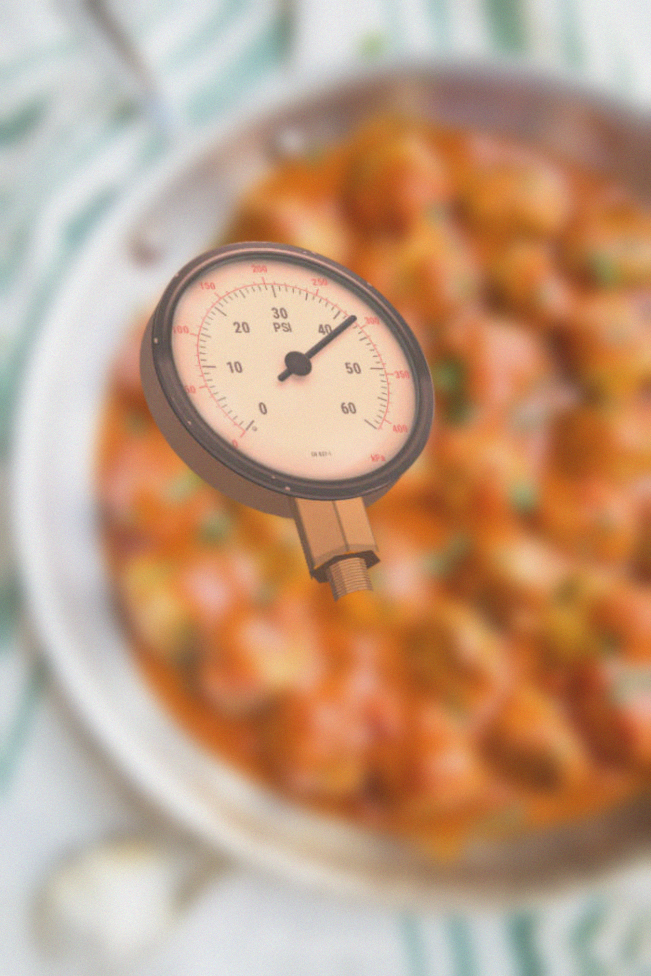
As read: 42 psi
